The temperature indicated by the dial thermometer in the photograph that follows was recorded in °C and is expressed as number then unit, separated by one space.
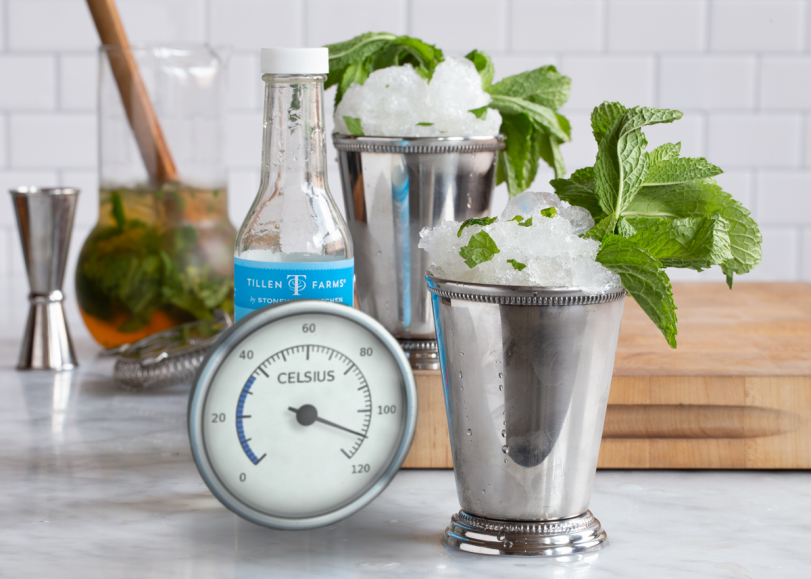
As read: 110 °C
